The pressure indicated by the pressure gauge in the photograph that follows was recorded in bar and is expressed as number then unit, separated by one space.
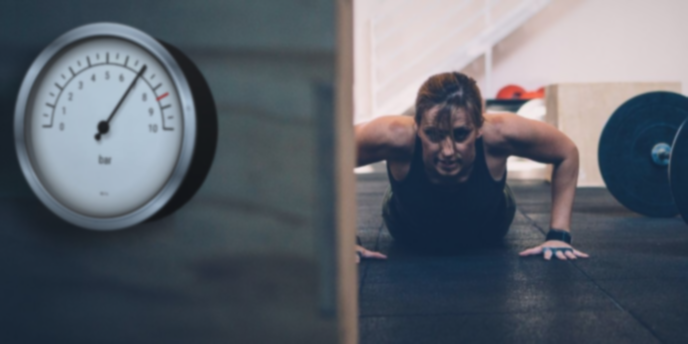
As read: 7 bar
